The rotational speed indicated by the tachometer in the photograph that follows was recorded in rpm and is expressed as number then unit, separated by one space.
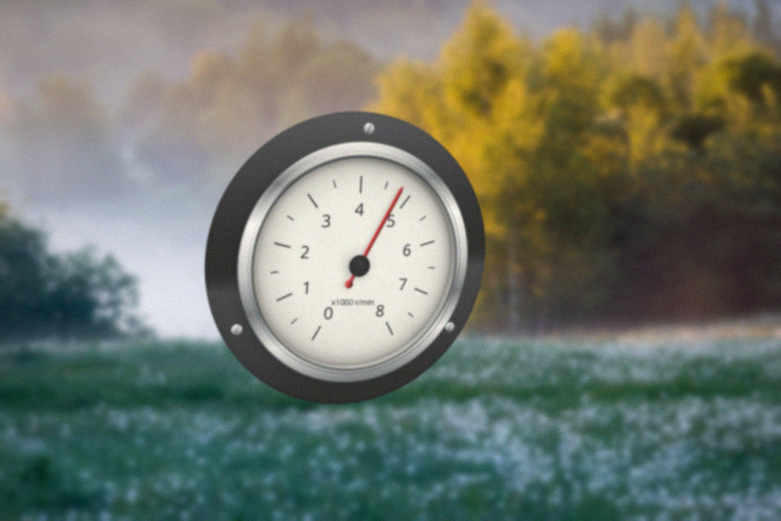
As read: 4750 rpm
